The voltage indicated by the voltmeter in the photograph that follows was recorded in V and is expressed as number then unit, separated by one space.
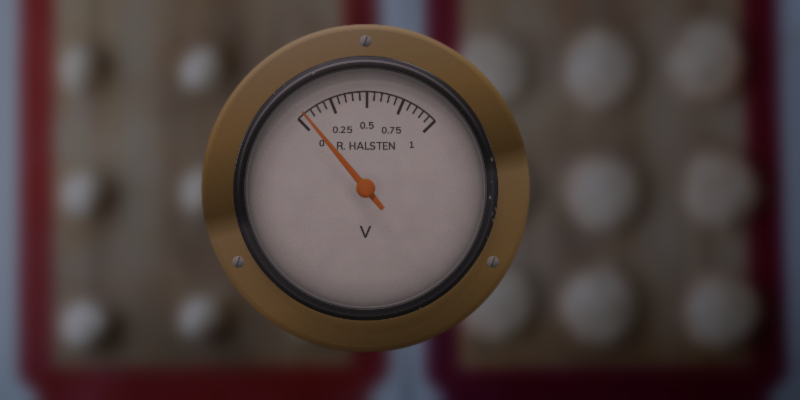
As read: 0.05 V
